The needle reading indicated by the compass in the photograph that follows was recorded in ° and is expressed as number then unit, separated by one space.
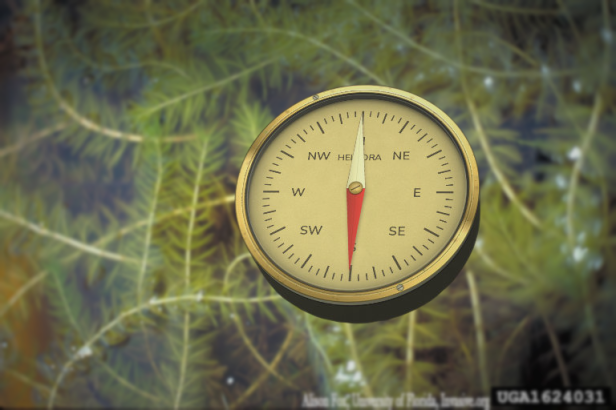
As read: 180 °
